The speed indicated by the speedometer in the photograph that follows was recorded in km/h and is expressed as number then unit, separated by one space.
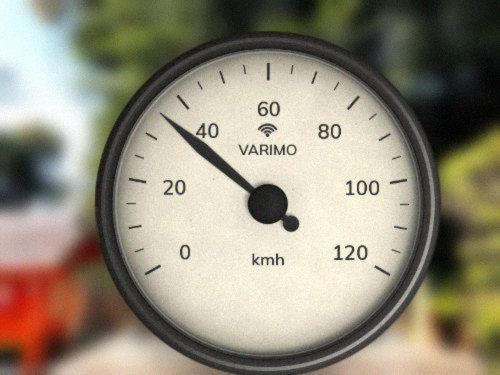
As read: 35 km/h
